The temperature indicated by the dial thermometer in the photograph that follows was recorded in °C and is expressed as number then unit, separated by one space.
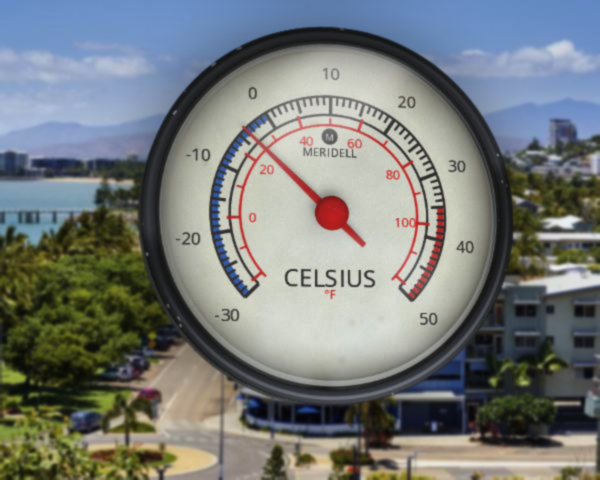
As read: -4 °C
